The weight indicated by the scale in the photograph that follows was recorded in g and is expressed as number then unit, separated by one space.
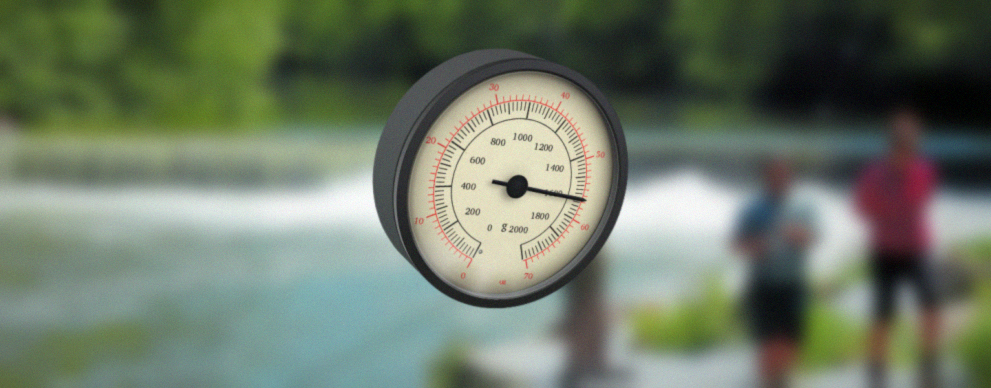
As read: 1600 g
